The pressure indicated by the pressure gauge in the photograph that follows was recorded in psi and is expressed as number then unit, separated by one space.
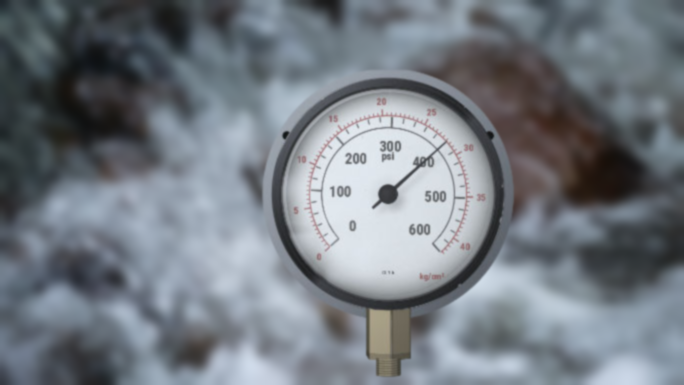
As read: 400 psi
